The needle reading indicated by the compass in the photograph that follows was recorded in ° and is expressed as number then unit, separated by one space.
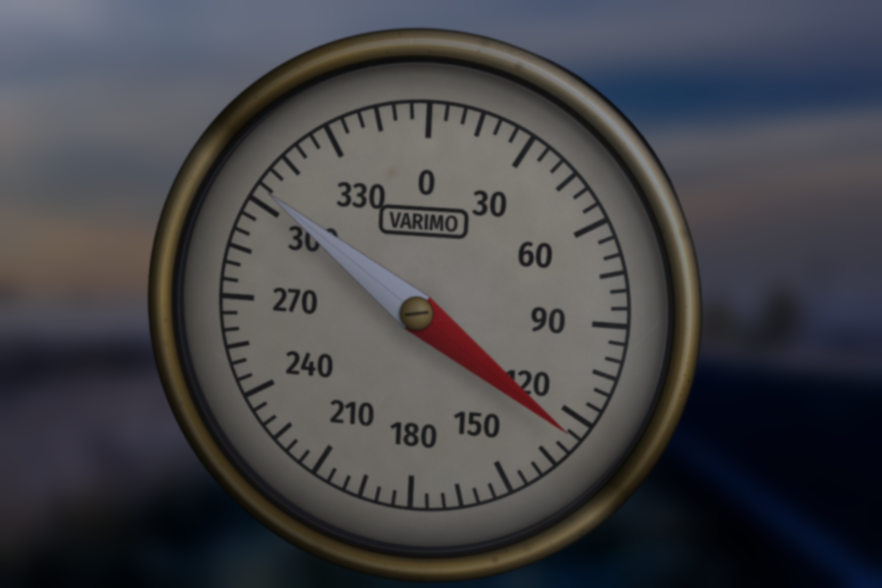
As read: 125 °
